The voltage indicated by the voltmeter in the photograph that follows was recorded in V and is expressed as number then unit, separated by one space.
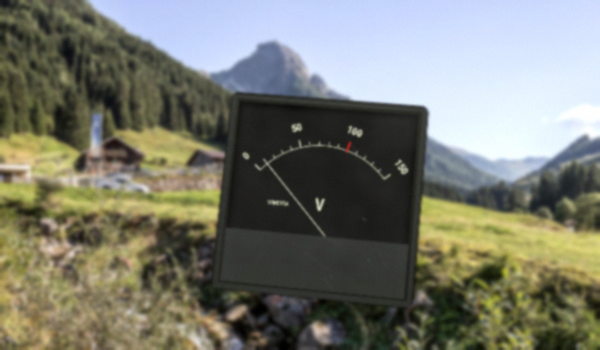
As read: 10 V
